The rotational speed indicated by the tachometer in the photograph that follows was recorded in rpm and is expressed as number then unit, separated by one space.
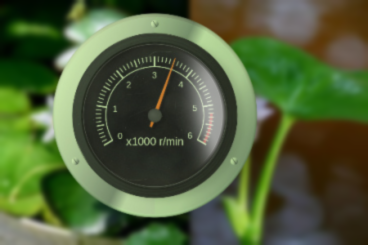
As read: 3500 rpm
